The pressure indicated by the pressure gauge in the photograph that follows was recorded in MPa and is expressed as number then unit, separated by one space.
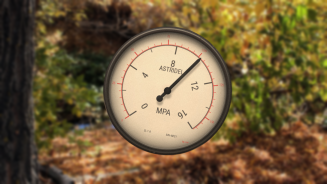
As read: 10 MPa
